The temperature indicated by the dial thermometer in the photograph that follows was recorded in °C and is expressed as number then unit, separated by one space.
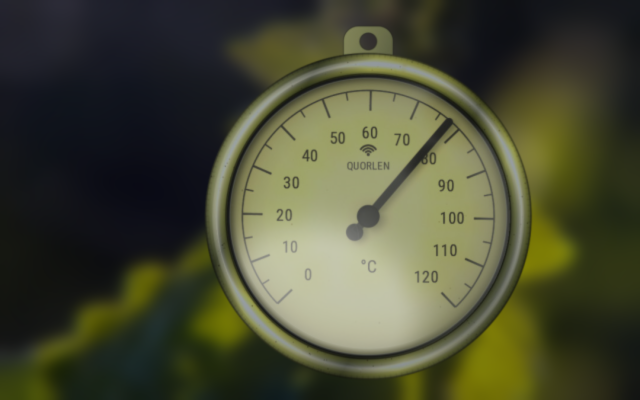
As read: 77.5 °C
